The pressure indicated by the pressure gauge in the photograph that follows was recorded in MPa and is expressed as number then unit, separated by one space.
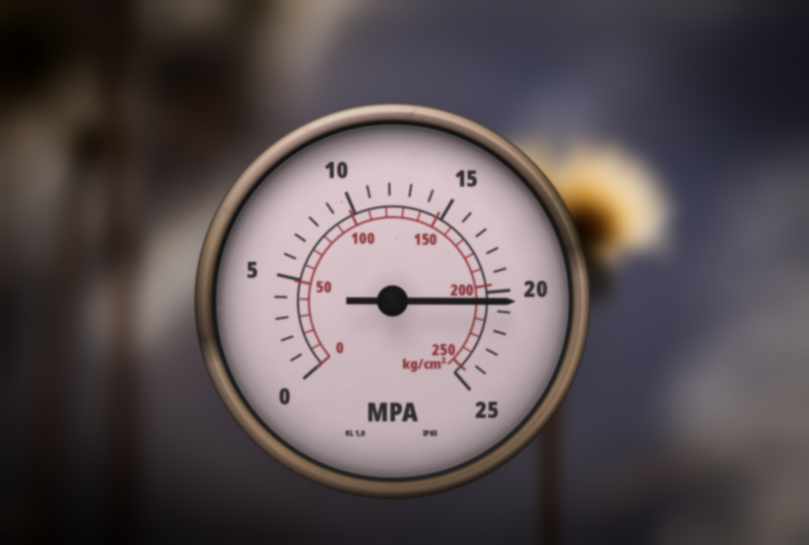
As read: 20.5 MPa
